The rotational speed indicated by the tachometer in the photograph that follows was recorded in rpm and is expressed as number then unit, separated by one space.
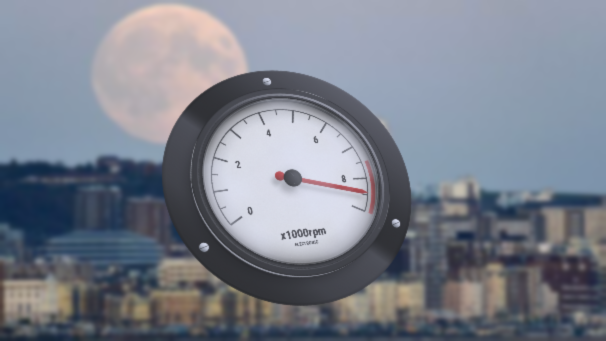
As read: 8500 rpm
